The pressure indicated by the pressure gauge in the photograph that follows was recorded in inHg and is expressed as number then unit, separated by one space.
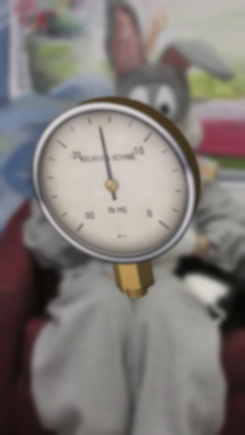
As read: -15 inHg
